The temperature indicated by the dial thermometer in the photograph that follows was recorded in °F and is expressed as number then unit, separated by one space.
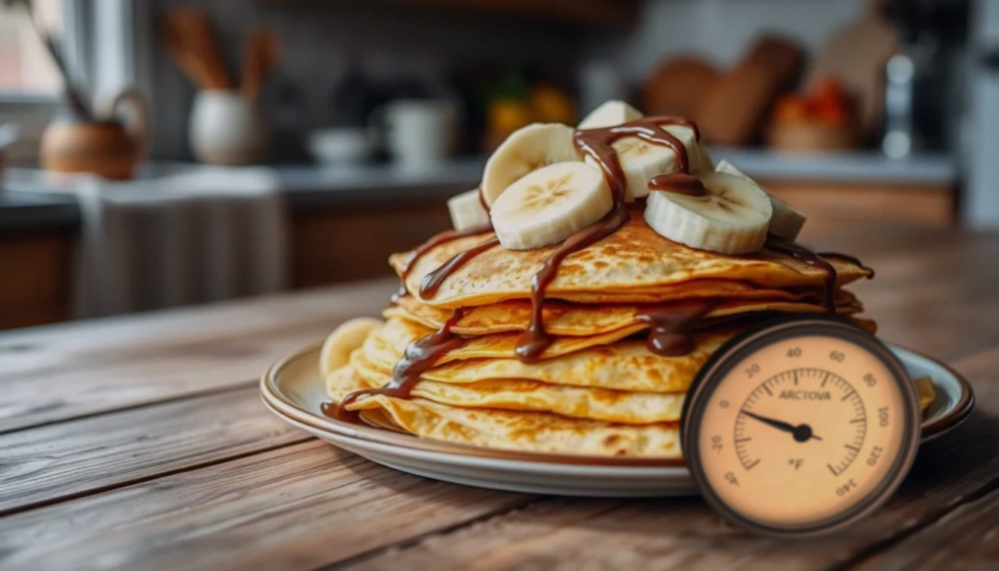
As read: 0 °F
